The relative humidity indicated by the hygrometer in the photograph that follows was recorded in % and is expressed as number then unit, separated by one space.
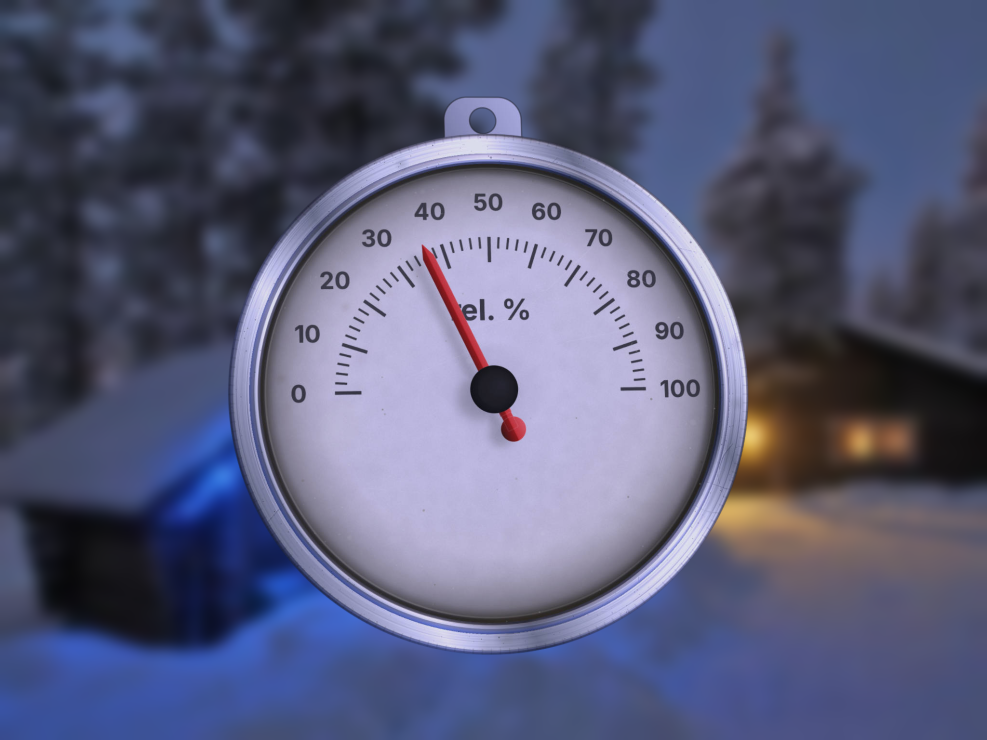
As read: 36 %
